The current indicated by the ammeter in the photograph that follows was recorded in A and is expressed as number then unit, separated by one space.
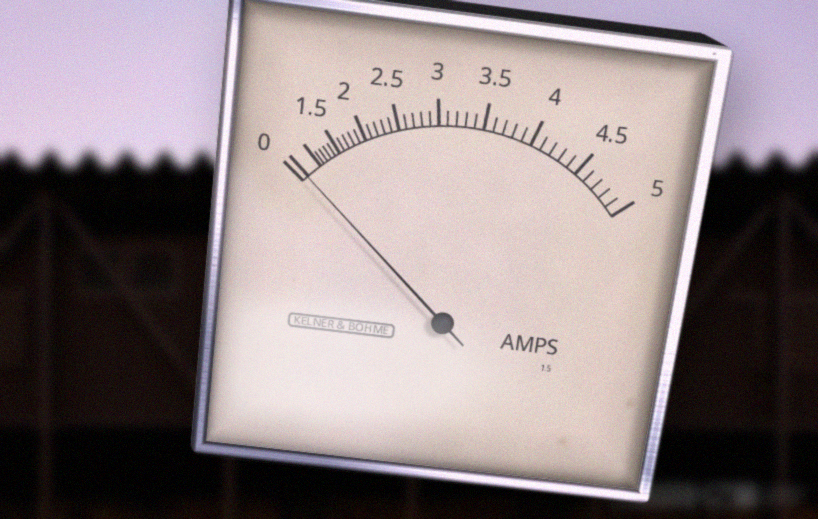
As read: 0.5 A
